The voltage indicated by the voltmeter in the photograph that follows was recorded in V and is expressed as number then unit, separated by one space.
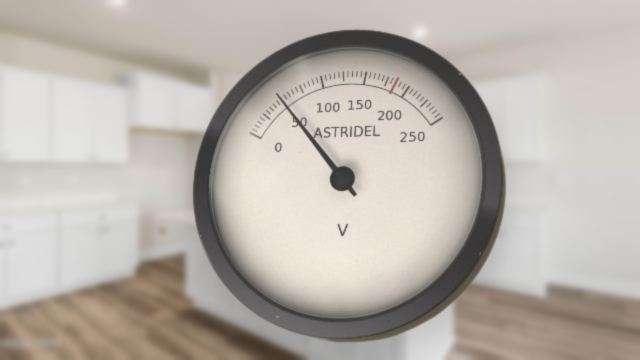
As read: 50 V
